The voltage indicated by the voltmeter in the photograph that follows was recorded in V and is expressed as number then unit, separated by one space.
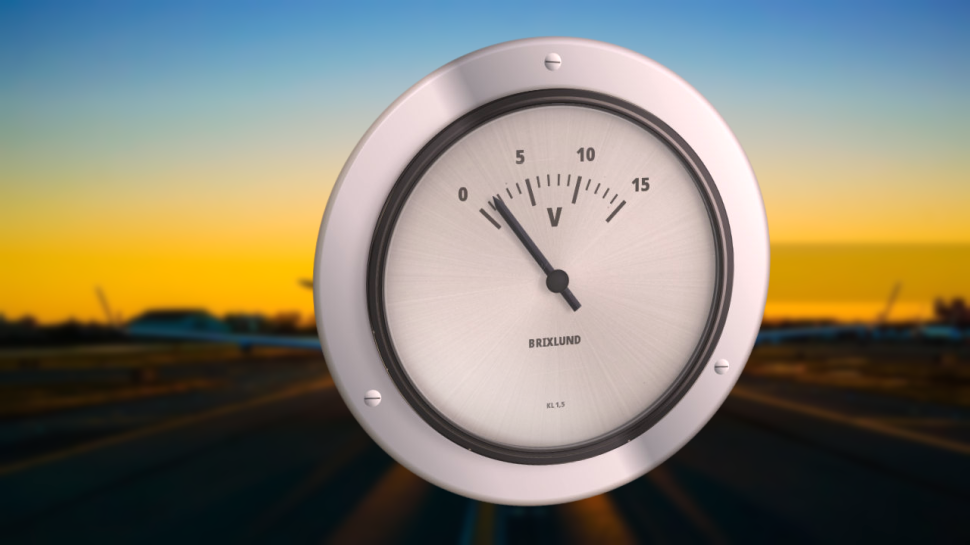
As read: 1.5 V
